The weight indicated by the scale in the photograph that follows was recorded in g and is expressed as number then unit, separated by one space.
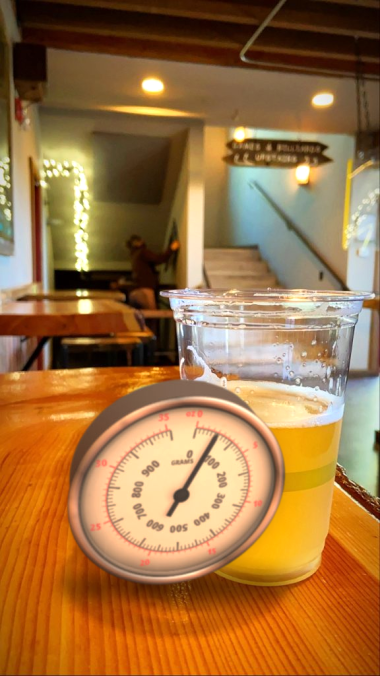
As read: 50 g
